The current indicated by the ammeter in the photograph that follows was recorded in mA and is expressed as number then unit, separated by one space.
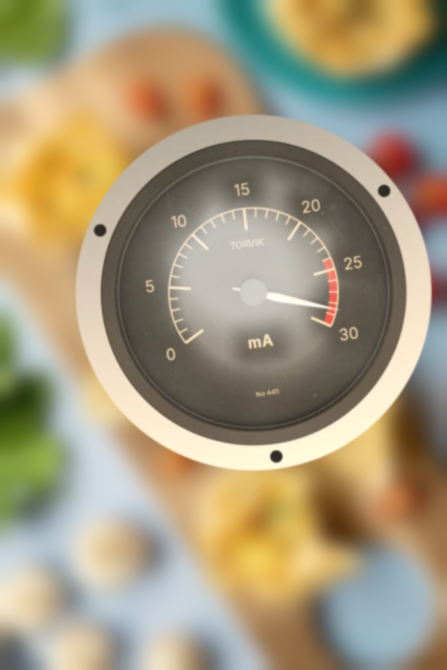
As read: 28.5 mA
